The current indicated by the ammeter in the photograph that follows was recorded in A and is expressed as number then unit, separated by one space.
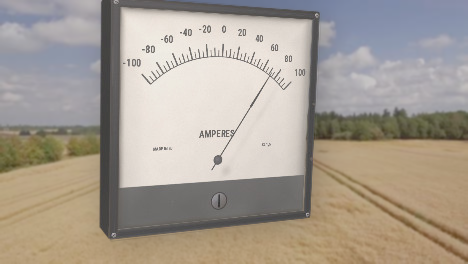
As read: 70 A
